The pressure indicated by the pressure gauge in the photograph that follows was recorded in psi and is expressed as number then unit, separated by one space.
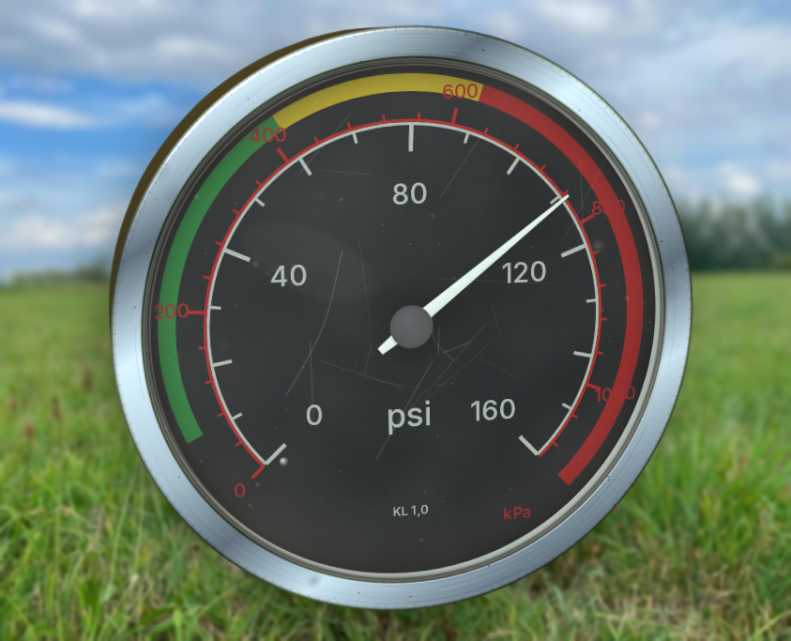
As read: 110 psi
